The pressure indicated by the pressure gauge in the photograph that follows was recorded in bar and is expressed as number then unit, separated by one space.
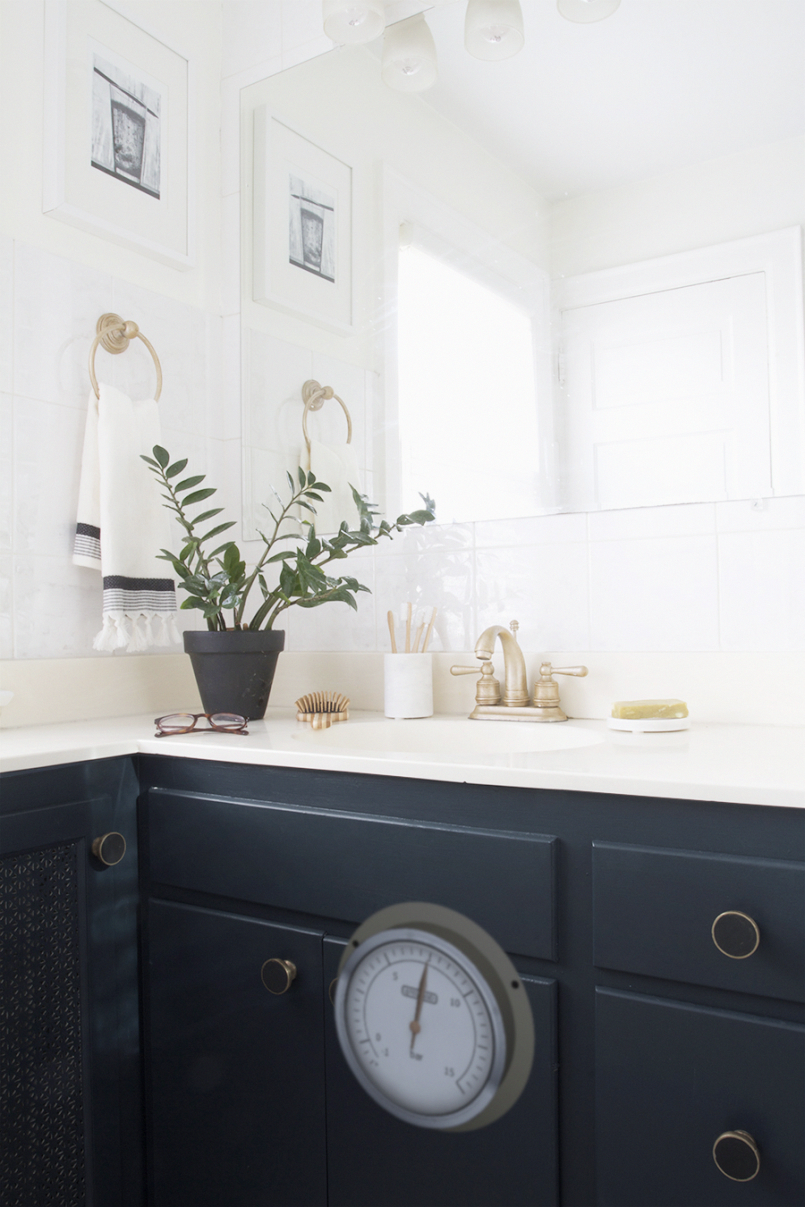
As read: 7.5 bar
